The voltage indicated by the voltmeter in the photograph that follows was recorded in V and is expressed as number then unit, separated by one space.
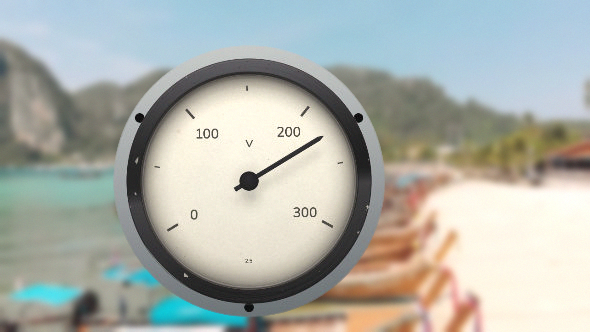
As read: 225 V
